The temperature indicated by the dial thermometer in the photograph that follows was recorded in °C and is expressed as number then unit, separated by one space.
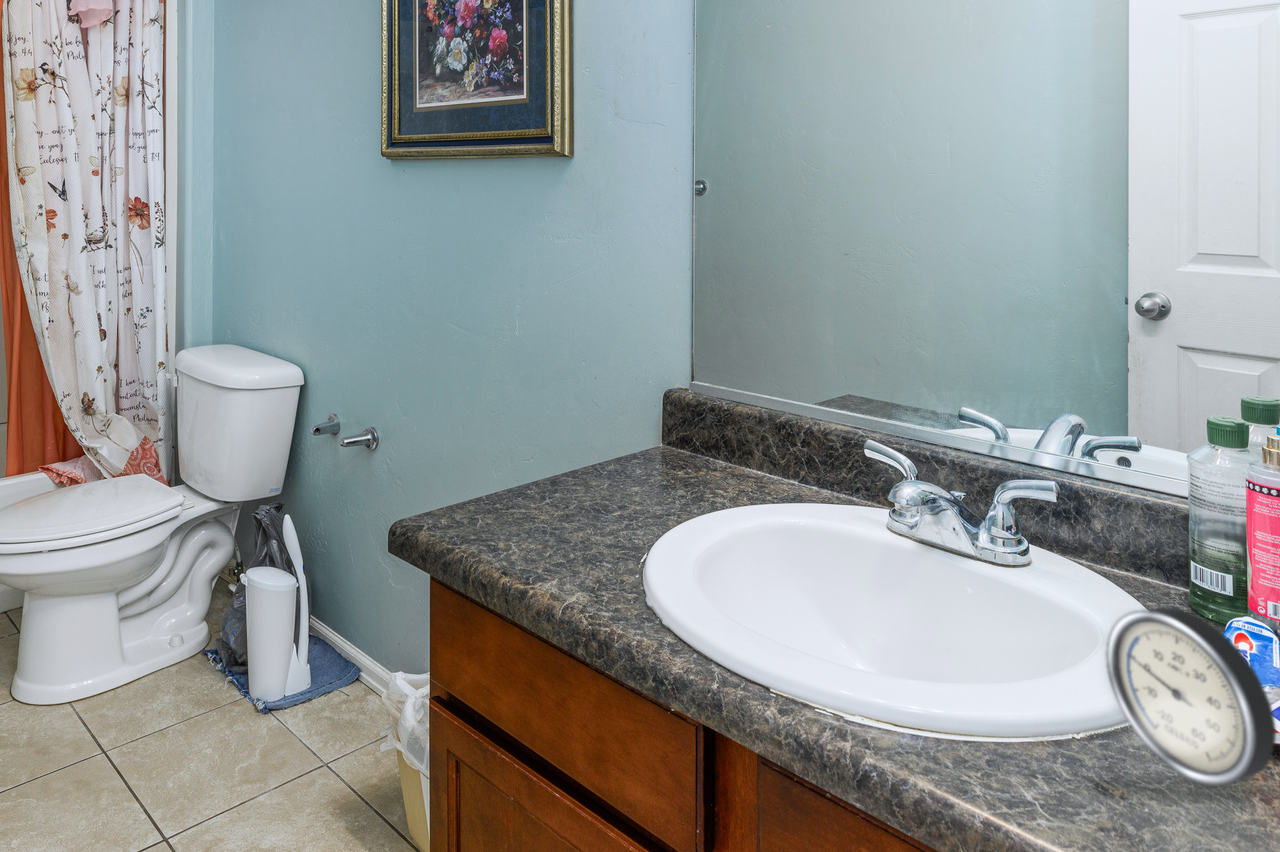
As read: 0 °C
